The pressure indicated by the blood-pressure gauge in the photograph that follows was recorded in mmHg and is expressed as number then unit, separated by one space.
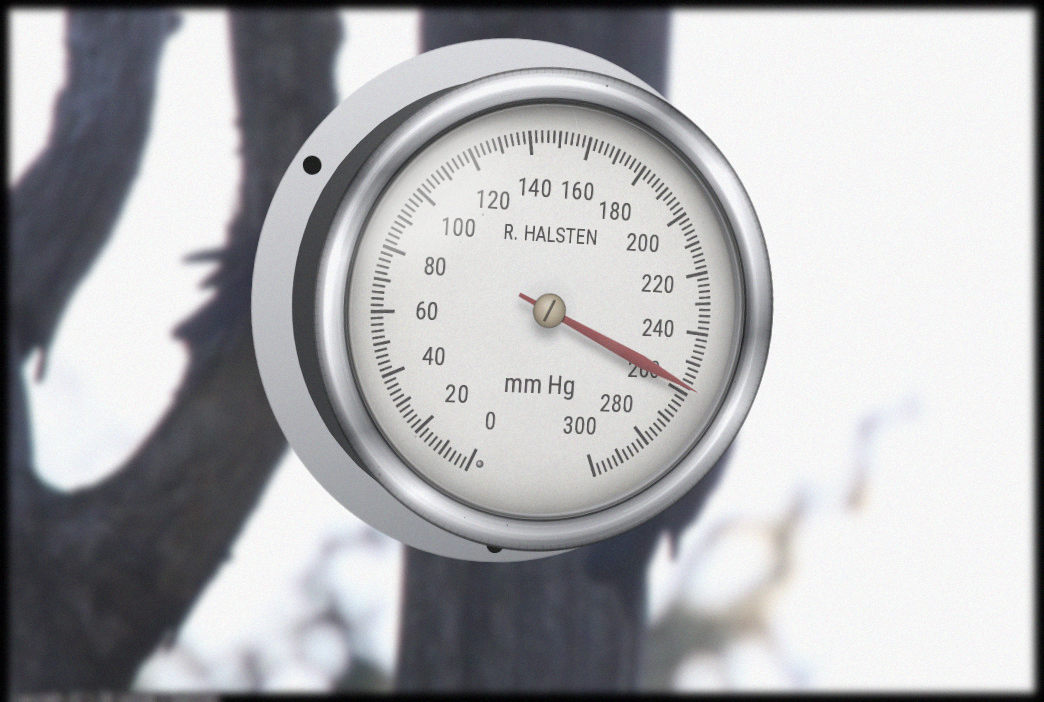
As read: 258 mmHg
